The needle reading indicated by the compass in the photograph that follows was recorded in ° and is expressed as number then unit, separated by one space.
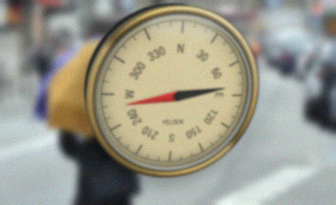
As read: 260 °
